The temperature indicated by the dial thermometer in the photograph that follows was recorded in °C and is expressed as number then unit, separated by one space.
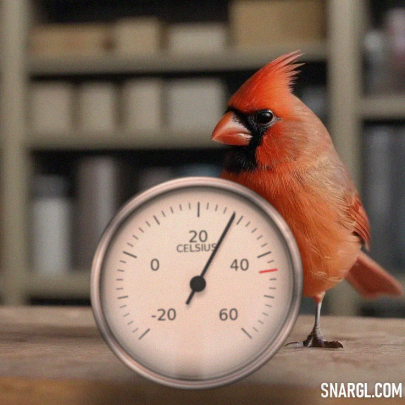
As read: 28 °C
